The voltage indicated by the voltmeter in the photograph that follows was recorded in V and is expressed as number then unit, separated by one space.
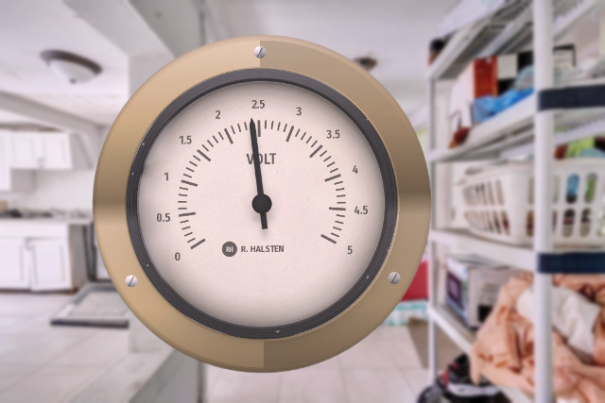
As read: 2.4 V
